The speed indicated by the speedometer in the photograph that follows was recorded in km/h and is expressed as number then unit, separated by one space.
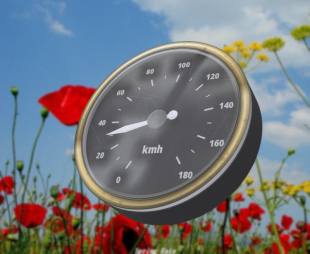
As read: 30 km/h
